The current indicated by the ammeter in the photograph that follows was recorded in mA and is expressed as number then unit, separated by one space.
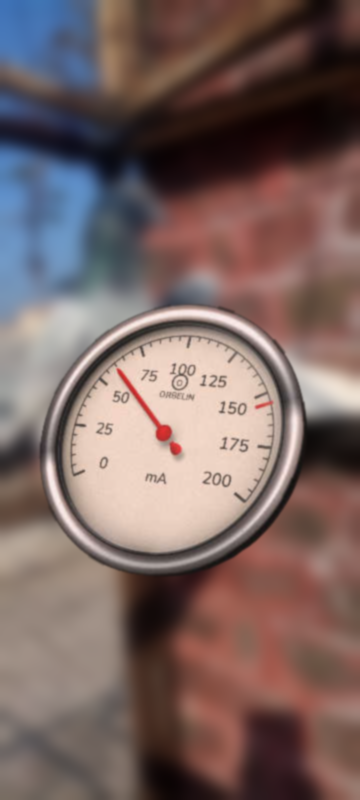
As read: 60 mA
